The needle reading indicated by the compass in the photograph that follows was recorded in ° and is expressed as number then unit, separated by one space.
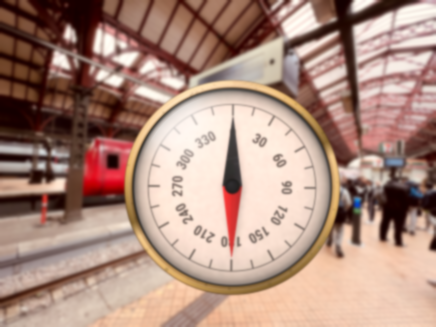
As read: 180 °
